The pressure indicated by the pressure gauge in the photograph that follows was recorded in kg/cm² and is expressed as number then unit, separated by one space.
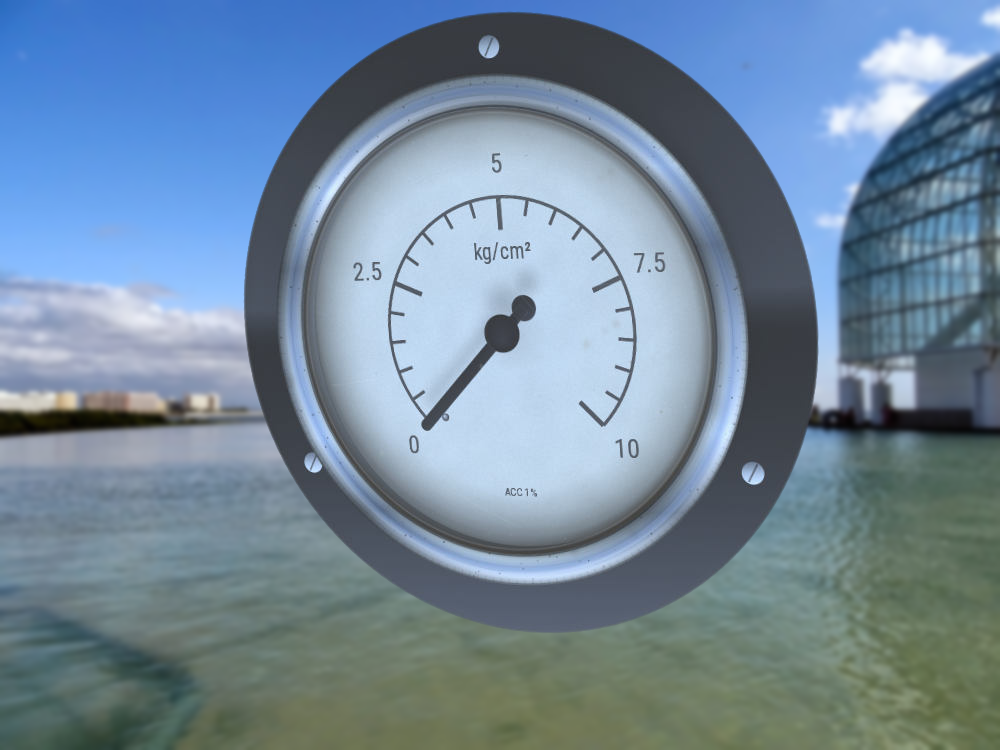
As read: 0 kg/cm²
